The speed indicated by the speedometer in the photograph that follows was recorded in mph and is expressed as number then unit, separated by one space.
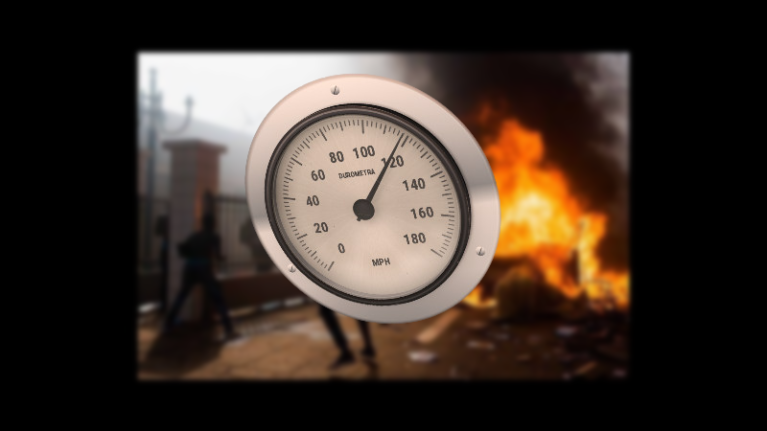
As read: 118 mph
